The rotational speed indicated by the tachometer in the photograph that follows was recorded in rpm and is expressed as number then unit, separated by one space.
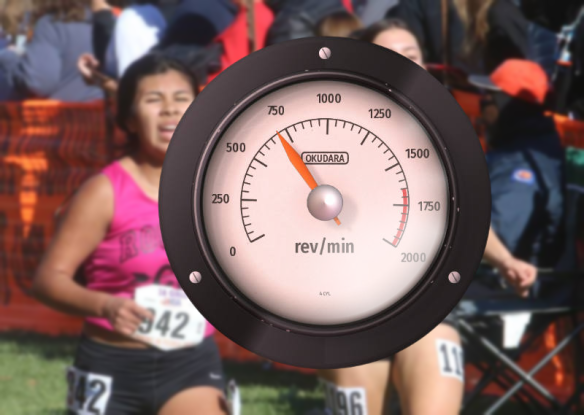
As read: 700 rpm
